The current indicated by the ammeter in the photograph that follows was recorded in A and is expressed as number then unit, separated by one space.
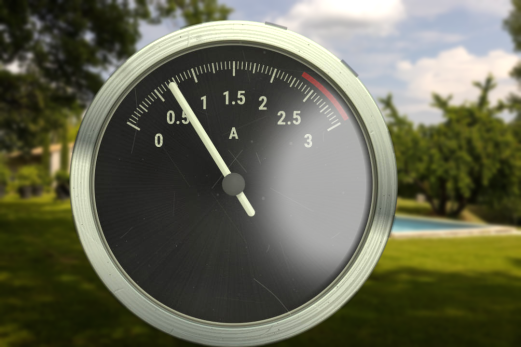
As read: 0.7 A
